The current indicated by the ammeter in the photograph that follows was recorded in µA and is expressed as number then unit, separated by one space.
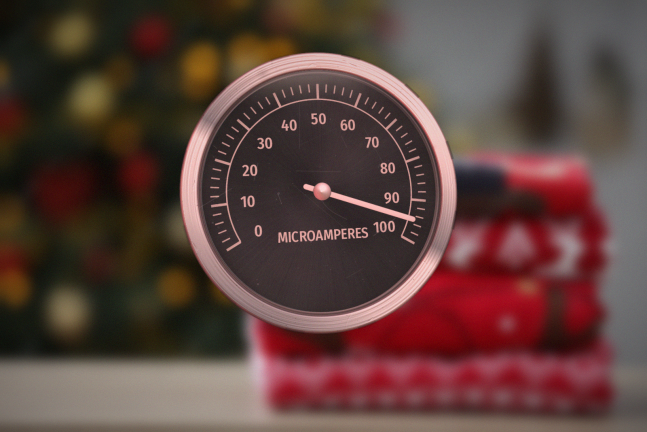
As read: 95 µA
